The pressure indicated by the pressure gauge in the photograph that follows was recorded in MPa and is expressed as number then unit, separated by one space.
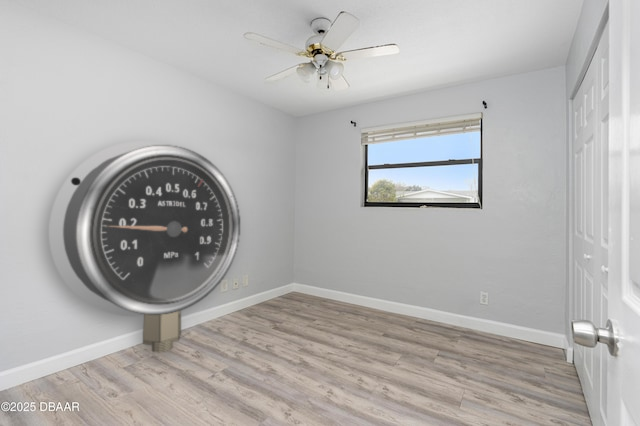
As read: 0.18 MPa
